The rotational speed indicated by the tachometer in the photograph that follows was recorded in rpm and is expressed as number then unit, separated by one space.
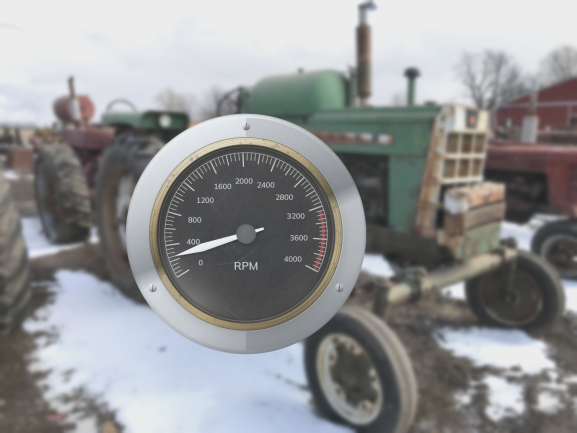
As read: 250 rpm
